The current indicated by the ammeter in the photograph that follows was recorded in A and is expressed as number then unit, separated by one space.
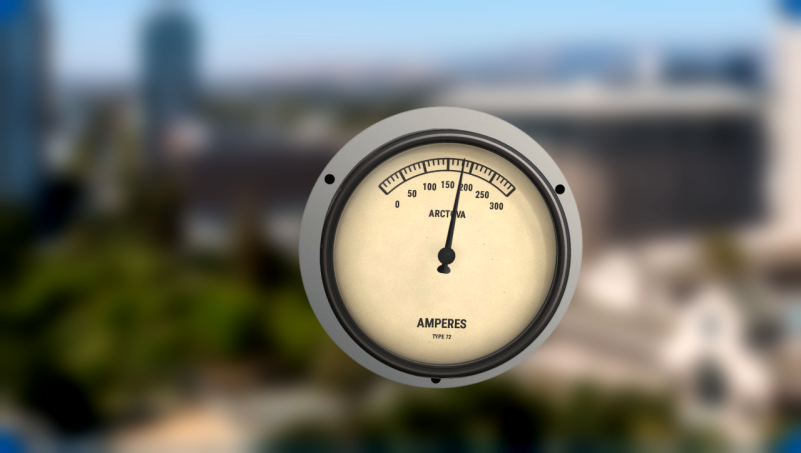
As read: 180 A
